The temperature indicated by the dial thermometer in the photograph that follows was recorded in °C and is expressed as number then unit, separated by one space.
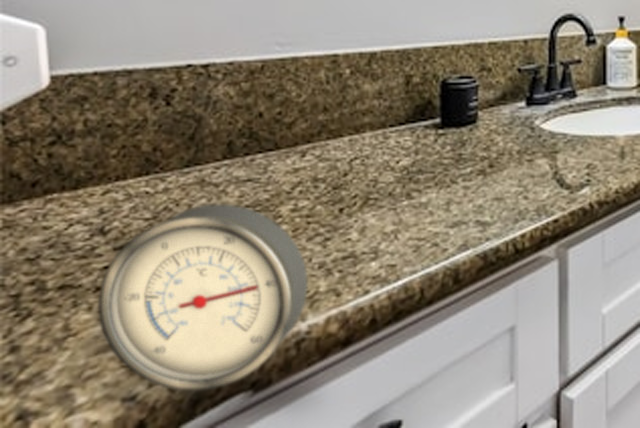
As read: 40 °C
